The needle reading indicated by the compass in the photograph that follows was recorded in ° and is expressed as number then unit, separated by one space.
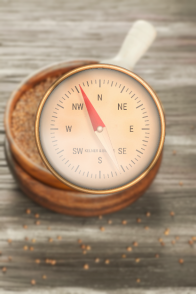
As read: 335 °
